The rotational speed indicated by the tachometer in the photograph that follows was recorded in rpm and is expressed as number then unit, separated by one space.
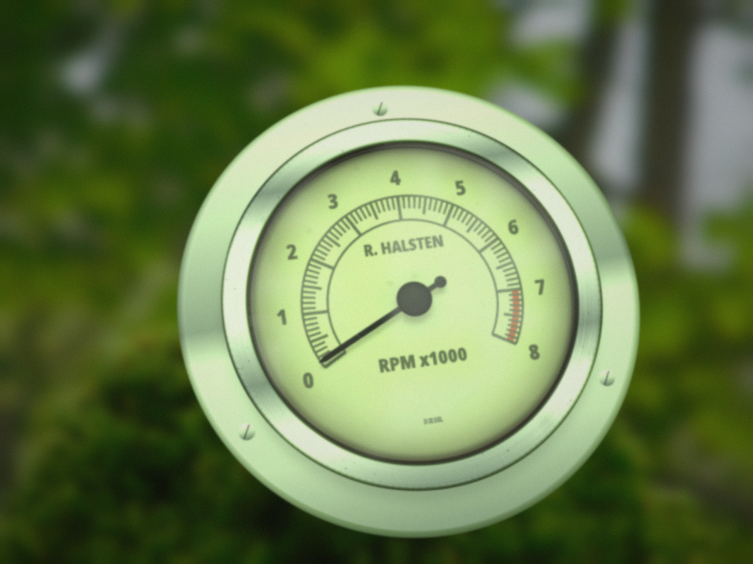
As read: 100 rpm
